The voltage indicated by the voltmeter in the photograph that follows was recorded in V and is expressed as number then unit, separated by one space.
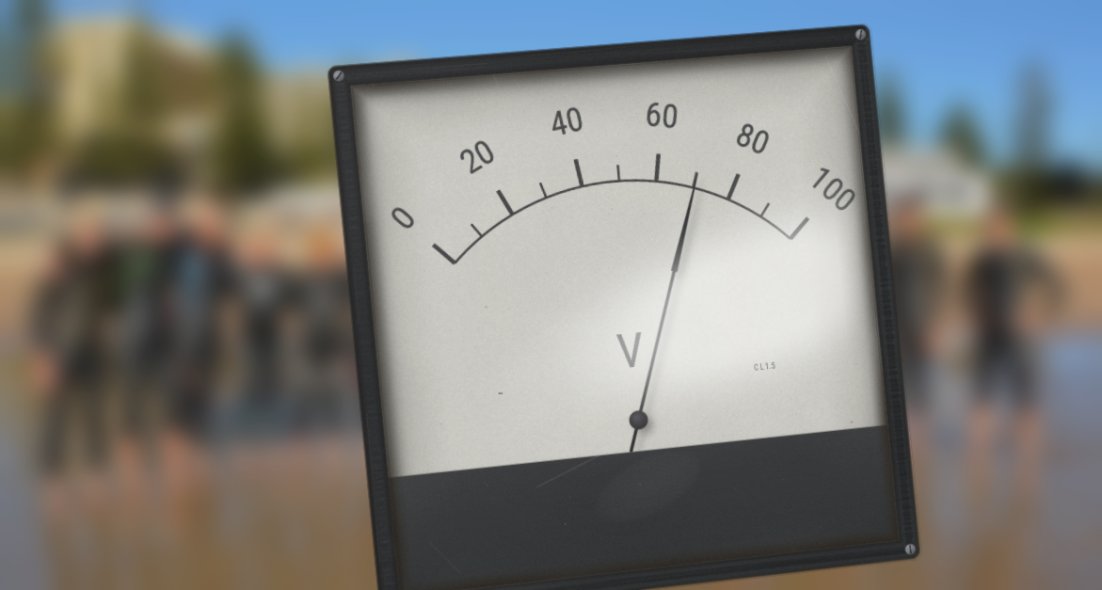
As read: 70 V
